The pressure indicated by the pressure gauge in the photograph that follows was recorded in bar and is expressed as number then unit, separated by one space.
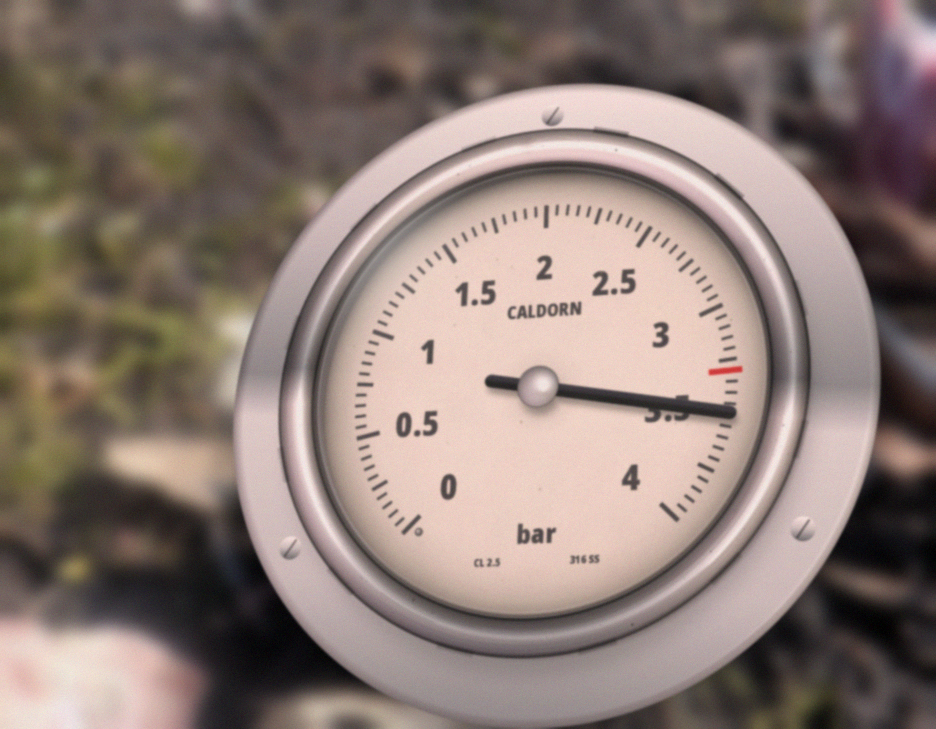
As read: 3.5 bar
